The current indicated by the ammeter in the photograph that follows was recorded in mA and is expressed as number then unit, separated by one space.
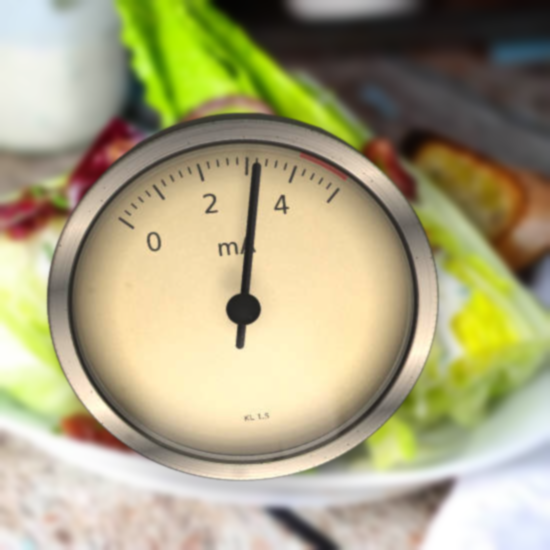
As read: 3.2 mA
